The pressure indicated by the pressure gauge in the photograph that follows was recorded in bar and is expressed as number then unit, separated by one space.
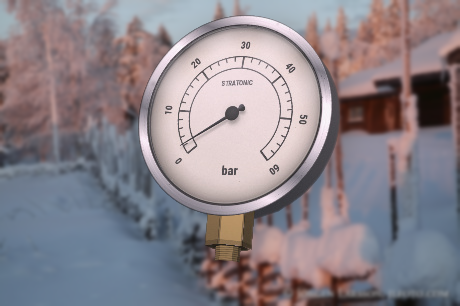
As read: 2 bar
